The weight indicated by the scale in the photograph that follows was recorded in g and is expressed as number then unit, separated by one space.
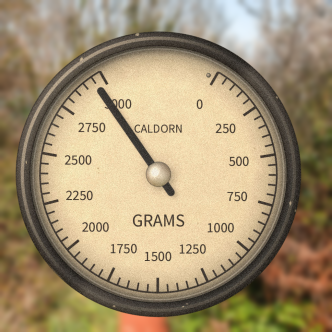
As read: 2950 g
